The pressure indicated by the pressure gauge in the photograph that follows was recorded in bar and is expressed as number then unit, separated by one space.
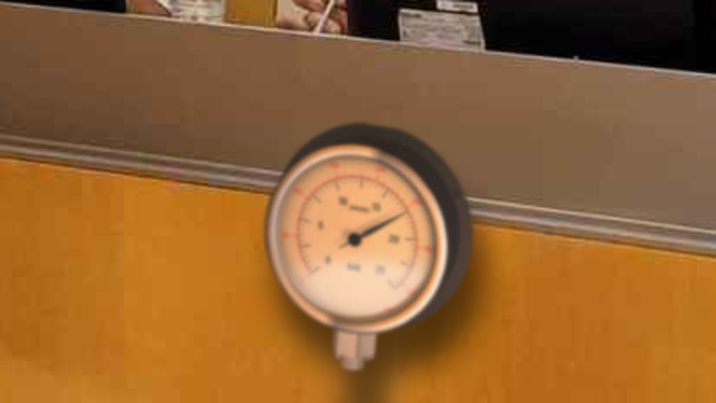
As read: 17.5 bar
